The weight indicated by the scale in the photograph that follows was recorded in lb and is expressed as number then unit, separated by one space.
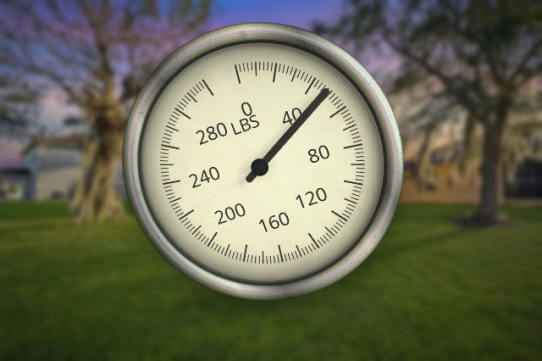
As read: 48 lb
